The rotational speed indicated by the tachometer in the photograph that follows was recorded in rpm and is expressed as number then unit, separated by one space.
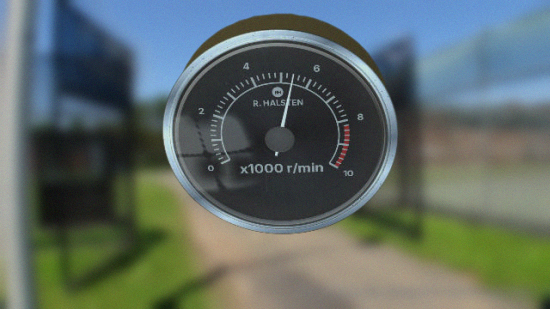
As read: 5400 rpm
